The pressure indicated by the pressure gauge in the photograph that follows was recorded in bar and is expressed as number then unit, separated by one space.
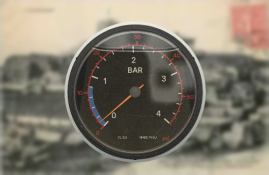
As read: 0.1 bar
